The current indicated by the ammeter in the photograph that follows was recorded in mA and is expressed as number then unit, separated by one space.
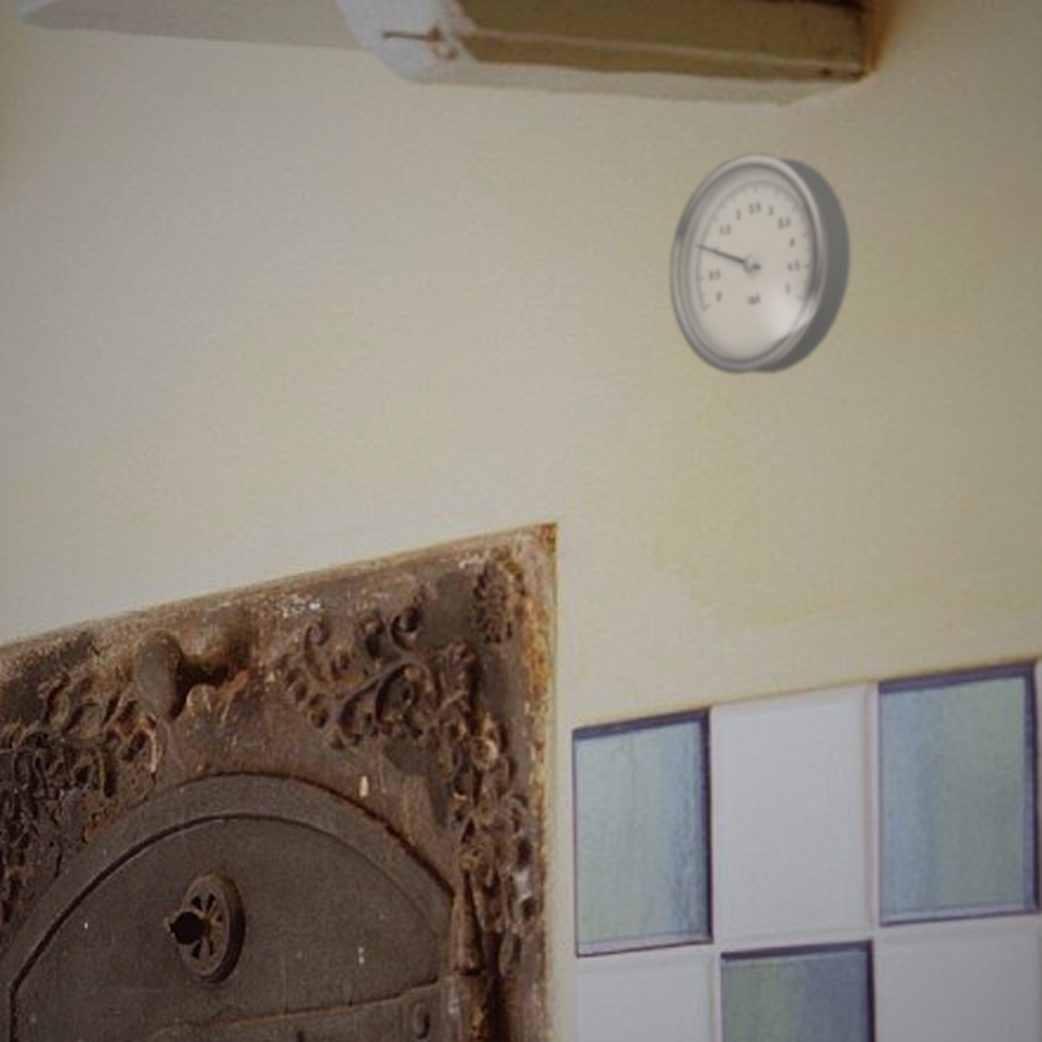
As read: 1 mA
